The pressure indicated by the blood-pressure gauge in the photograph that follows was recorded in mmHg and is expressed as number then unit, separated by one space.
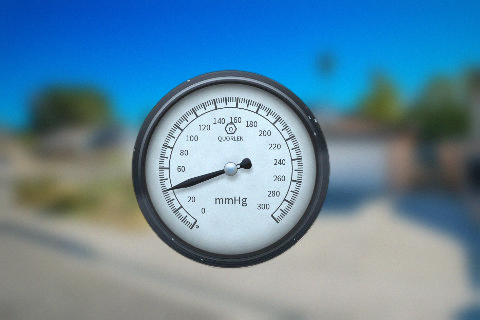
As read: 40 mmHg
